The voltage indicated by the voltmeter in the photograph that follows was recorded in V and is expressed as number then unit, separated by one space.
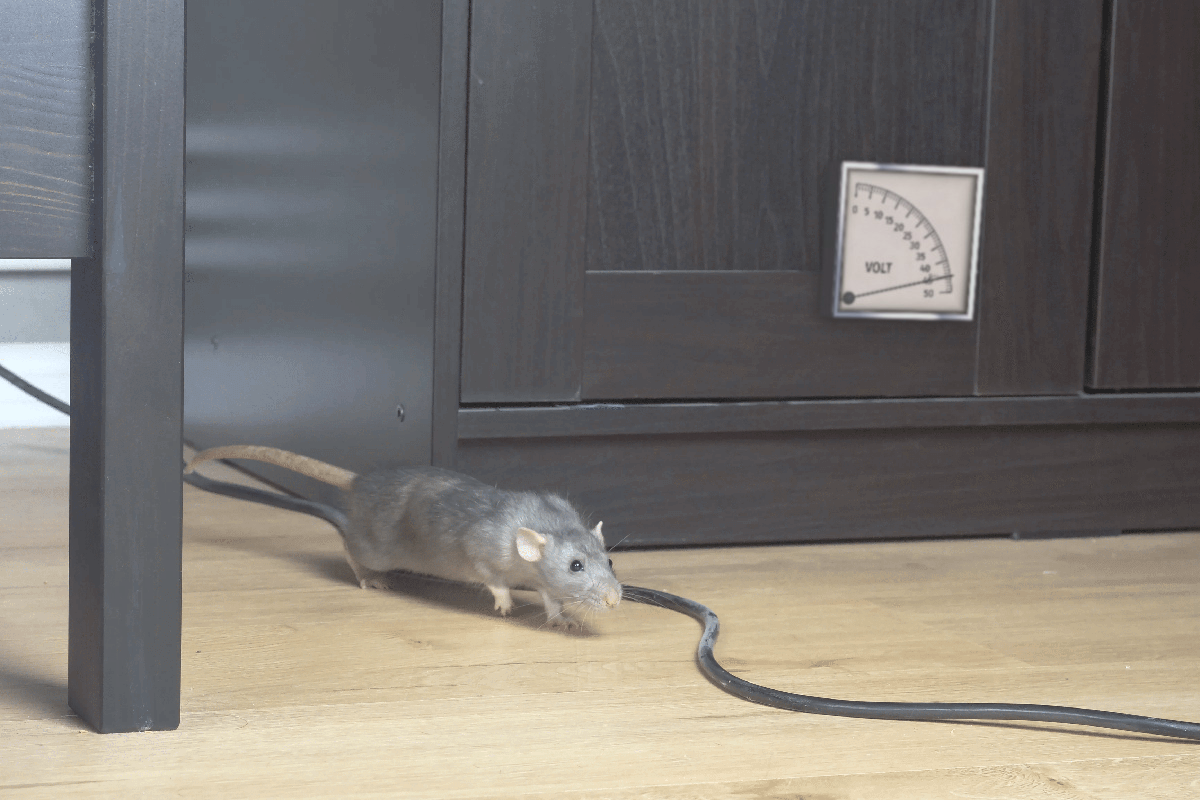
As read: 45 V
